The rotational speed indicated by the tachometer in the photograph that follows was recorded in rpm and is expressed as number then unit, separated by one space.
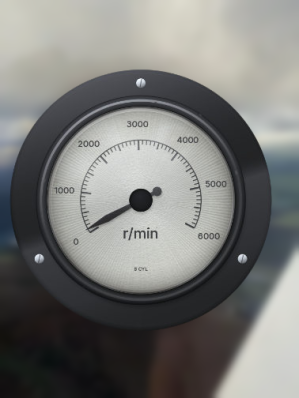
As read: 100 rpm
